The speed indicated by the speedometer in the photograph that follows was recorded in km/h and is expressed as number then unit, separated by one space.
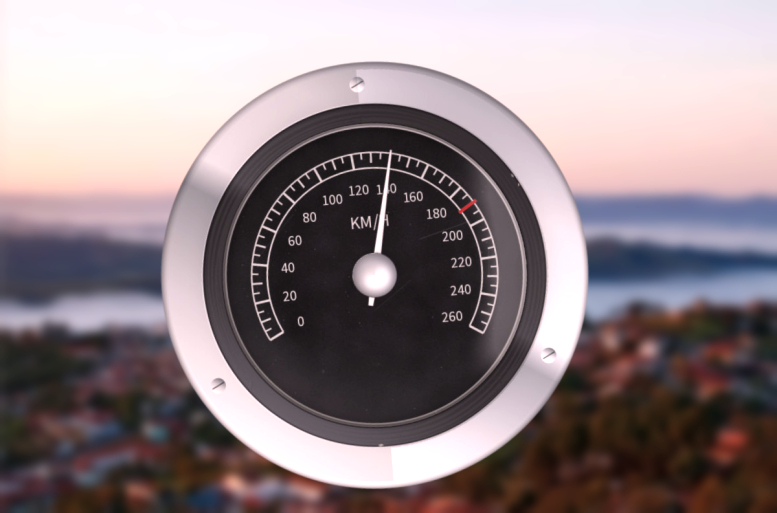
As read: 140 km/h
